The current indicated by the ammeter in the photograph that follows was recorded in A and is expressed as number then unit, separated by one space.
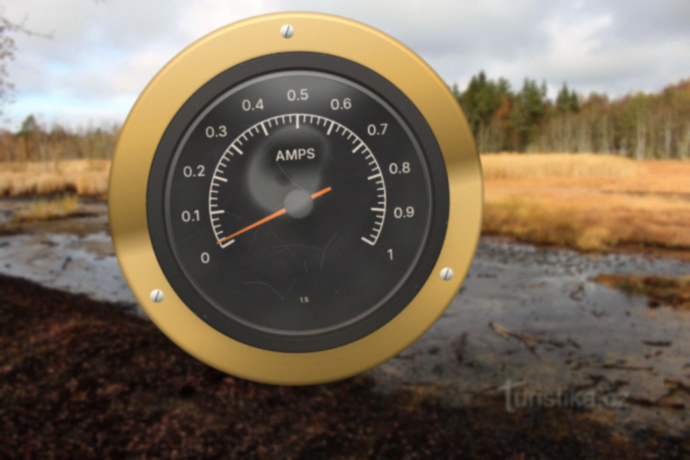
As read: 0.02 A
